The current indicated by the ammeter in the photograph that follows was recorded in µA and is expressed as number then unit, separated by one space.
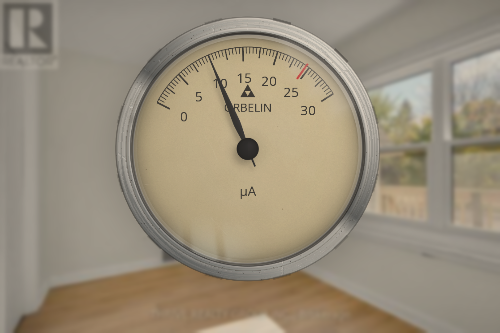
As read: 10 µA
